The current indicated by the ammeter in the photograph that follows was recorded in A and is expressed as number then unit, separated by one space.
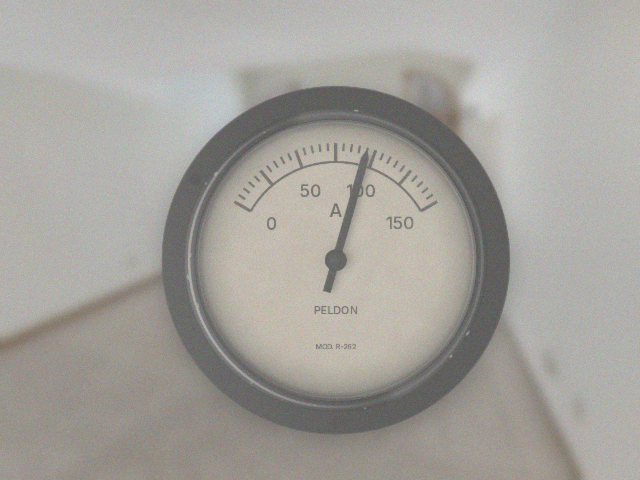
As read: 95 A
